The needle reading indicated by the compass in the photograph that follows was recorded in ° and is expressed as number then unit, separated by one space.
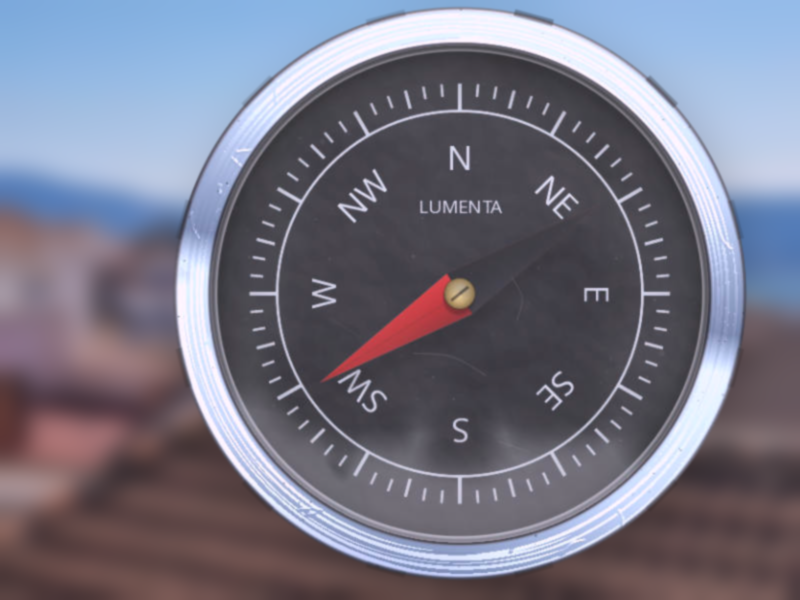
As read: 237.5 °
